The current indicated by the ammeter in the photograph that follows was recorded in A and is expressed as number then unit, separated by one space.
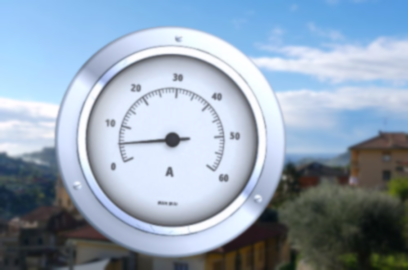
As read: 5 A
